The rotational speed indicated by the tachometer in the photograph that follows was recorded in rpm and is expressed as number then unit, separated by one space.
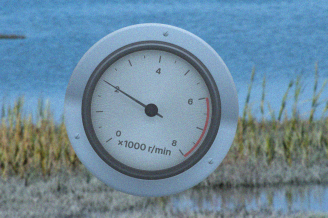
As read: 2000 rpm
